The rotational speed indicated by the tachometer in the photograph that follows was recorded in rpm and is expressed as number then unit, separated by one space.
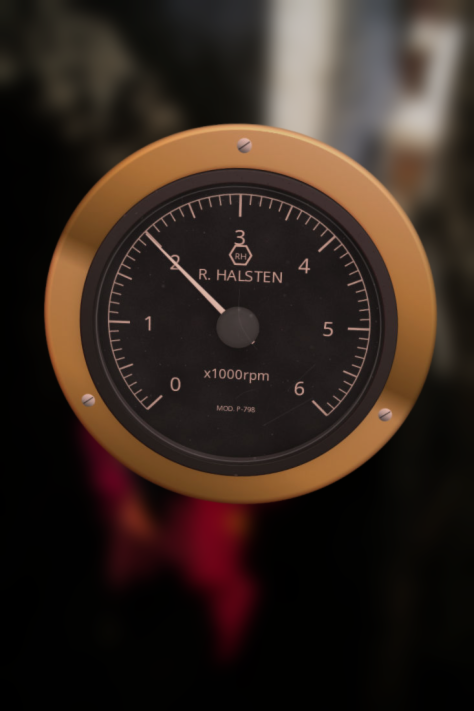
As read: 2000 rpm
